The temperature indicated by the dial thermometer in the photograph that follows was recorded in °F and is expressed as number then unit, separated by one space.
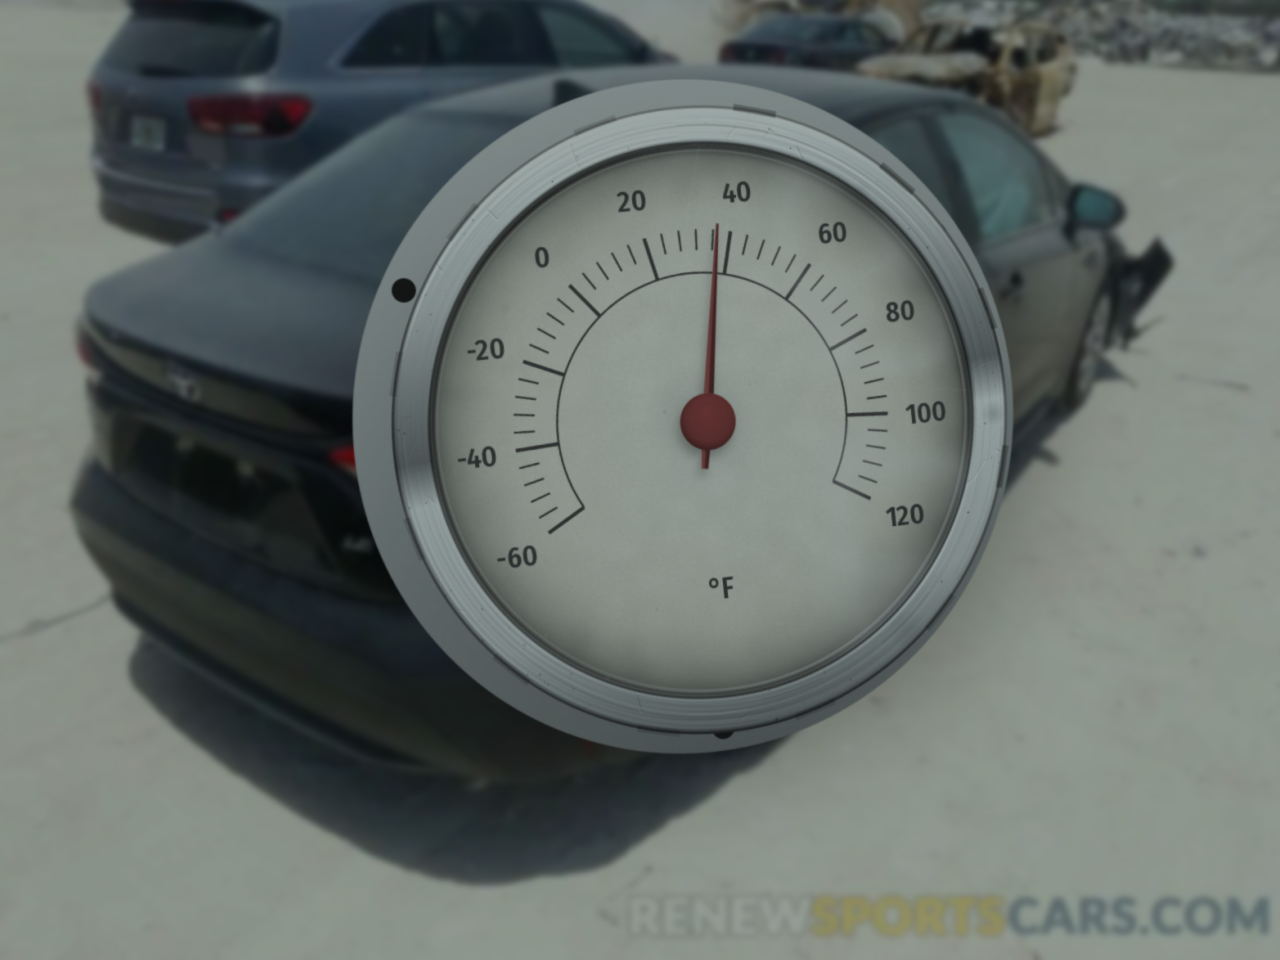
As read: 36 °F
